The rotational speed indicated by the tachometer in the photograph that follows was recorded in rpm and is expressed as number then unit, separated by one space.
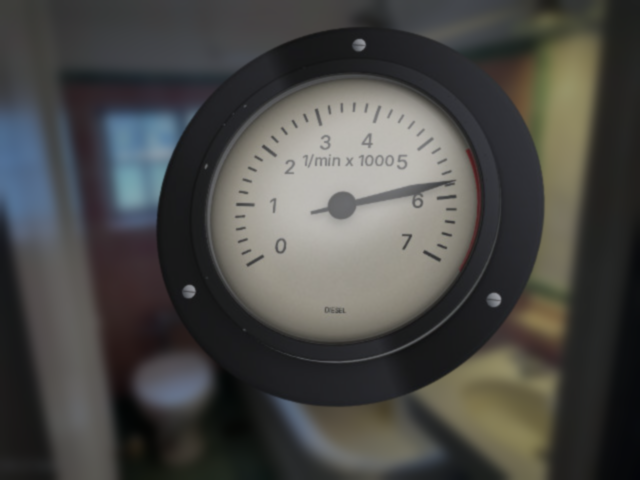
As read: 5800 rpm
